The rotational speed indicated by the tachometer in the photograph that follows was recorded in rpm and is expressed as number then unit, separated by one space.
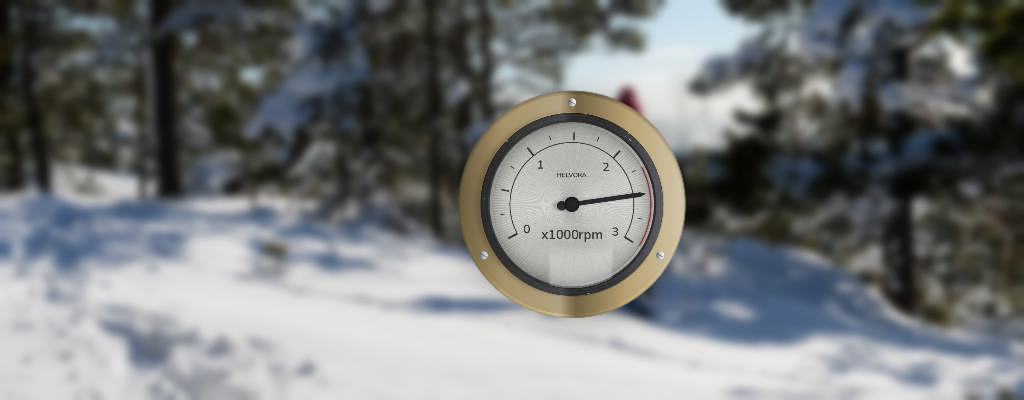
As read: 2500 rpm
